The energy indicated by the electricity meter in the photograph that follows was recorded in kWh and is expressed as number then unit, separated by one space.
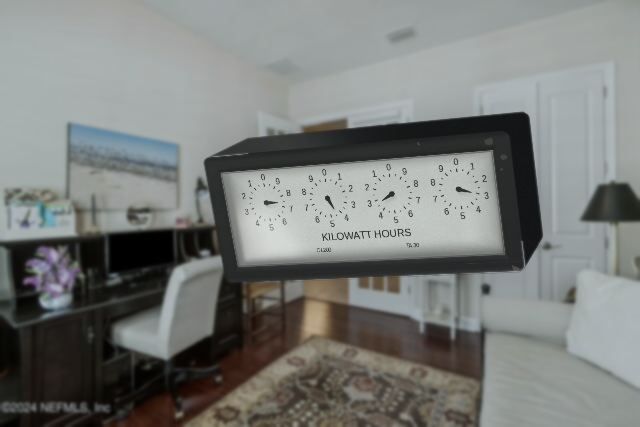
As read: 7433 kWh
